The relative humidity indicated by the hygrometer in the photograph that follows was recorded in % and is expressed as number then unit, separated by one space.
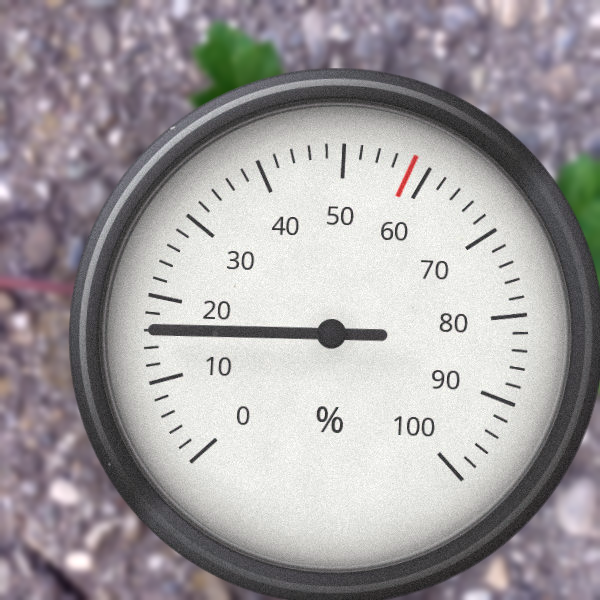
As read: 16 %
